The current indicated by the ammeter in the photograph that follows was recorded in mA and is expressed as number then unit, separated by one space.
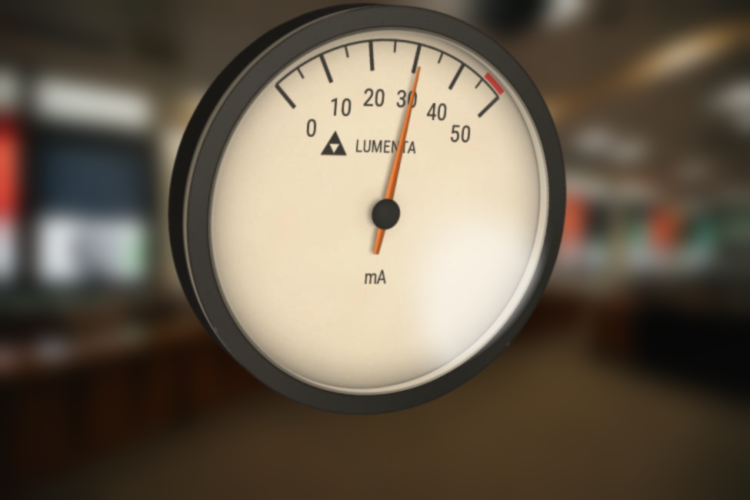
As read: 30 mA
